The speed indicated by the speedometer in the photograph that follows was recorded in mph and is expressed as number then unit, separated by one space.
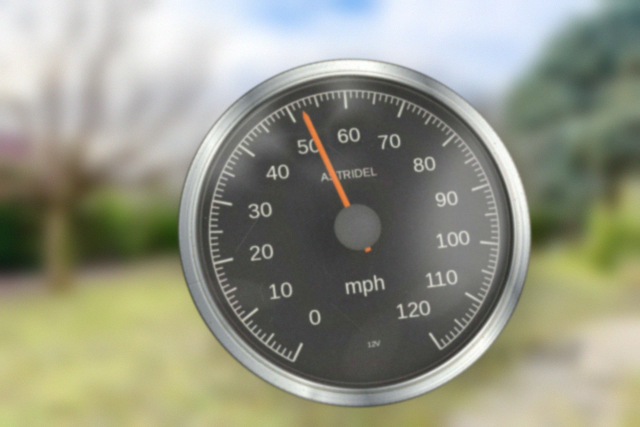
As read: 52 mph
